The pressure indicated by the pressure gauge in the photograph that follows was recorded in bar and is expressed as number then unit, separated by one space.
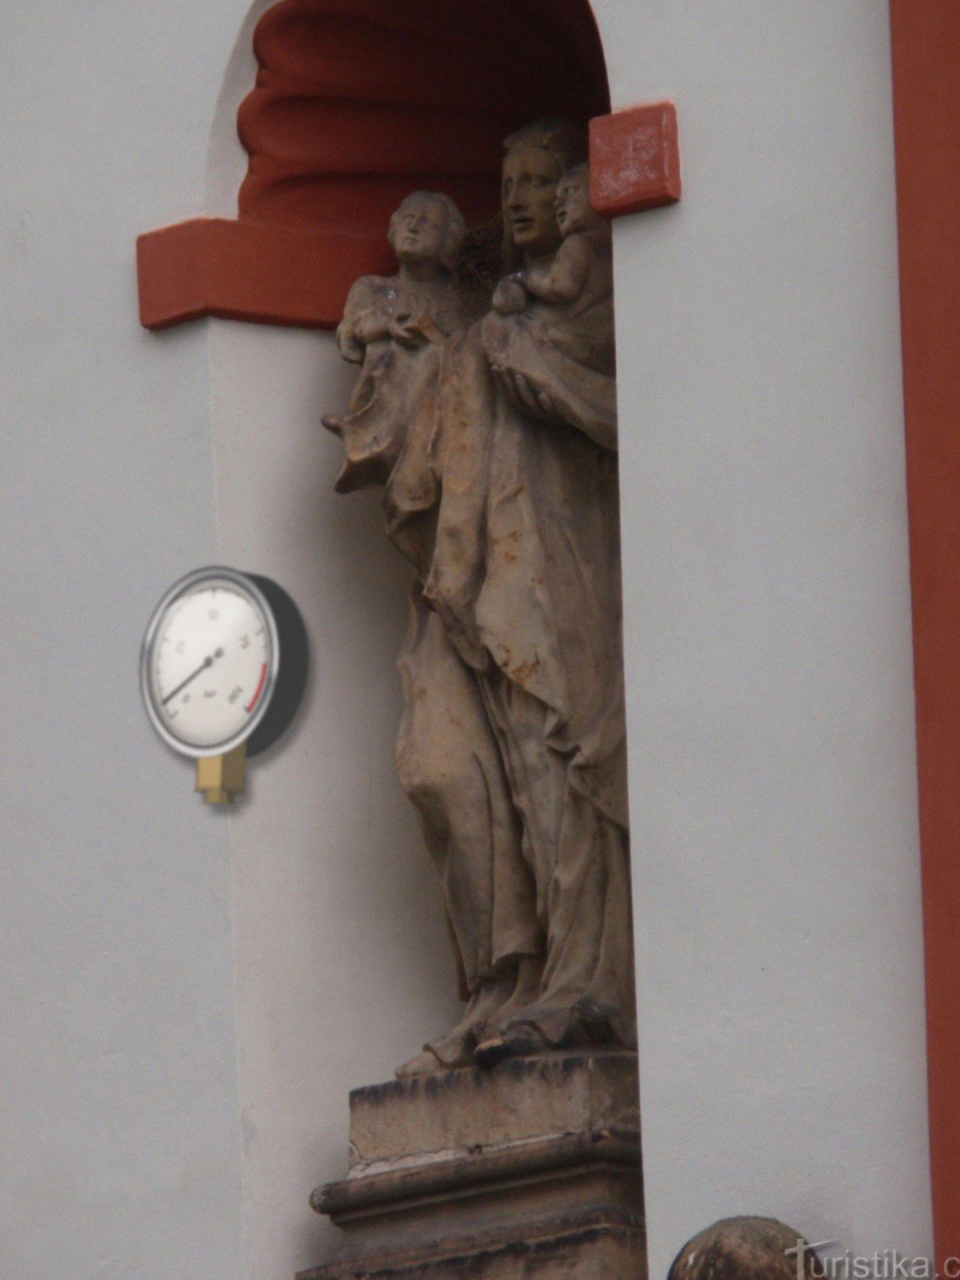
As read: 5 bar
